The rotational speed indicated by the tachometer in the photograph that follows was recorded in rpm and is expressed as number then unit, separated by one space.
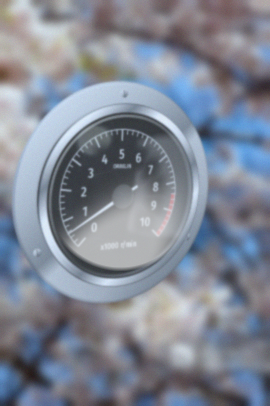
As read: 600 rpm
